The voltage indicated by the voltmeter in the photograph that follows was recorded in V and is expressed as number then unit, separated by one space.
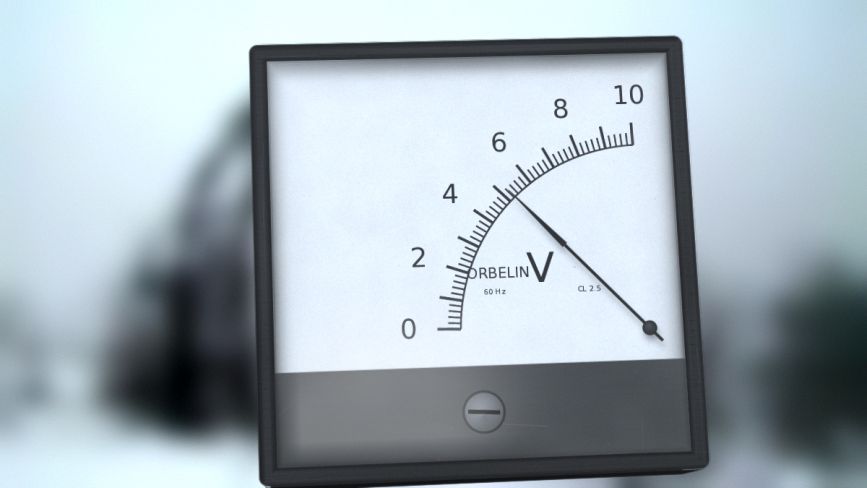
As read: 5.2 V
